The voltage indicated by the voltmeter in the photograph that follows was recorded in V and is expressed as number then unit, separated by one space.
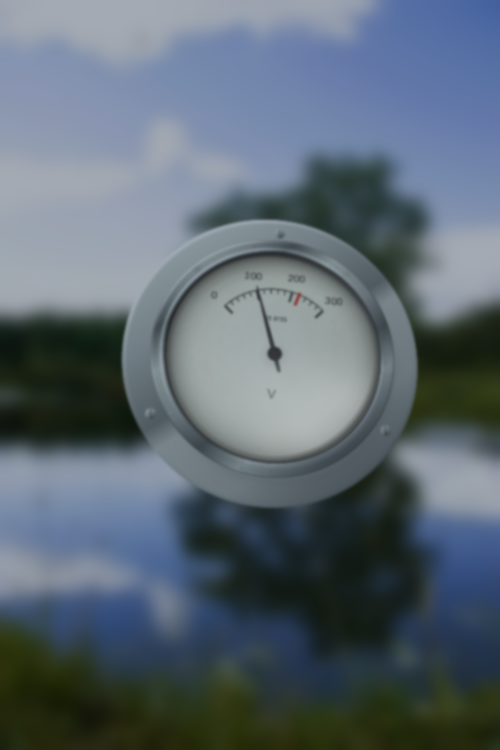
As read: 100 V
